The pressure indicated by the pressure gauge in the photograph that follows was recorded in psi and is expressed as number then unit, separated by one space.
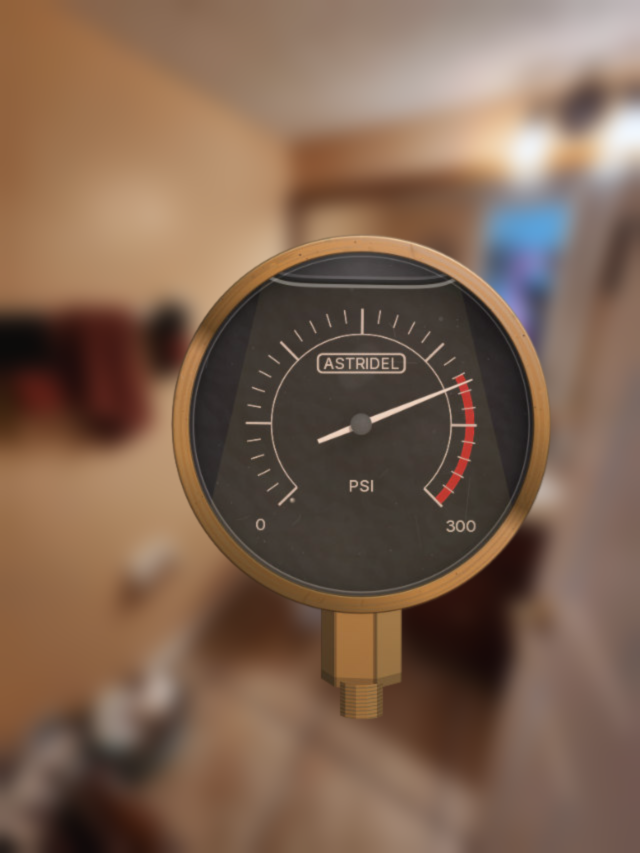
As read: 225 psi
